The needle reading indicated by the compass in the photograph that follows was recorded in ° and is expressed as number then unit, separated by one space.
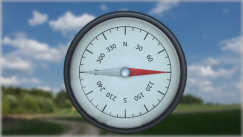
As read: 90 °
